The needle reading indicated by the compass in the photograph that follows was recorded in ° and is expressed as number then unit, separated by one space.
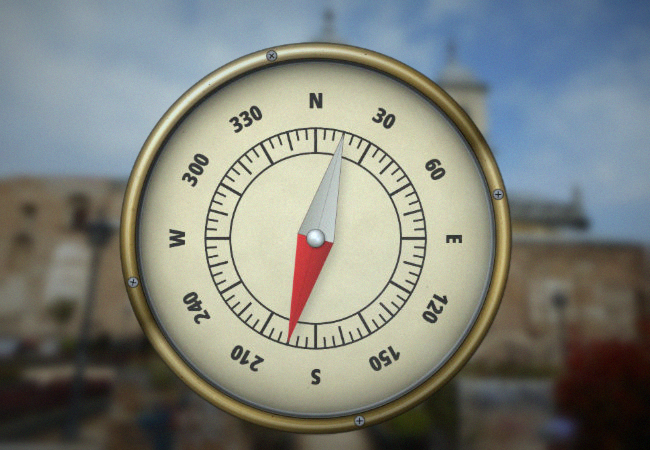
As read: 195 °
